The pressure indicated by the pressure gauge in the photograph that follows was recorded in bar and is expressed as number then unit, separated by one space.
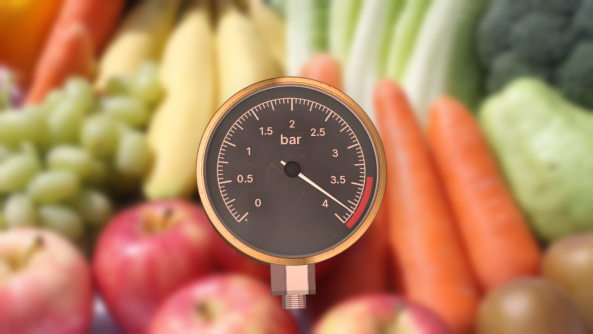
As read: 3.85 bar
